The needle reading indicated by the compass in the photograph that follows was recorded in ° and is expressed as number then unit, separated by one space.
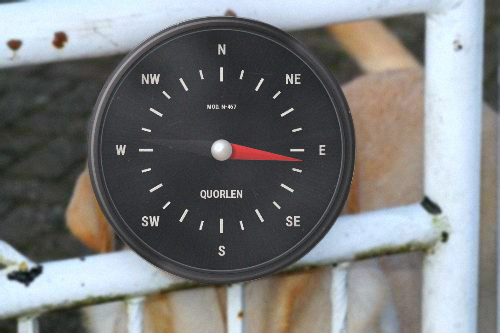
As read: 97.5 °
